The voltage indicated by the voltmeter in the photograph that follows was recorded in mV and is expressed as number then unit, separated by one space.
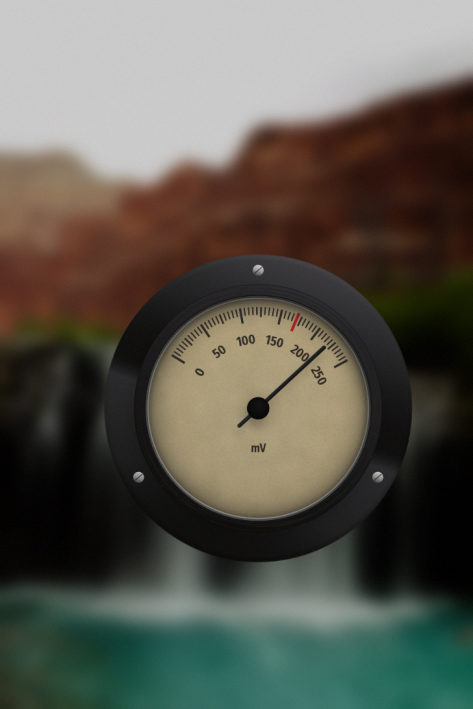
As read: 220 mV
